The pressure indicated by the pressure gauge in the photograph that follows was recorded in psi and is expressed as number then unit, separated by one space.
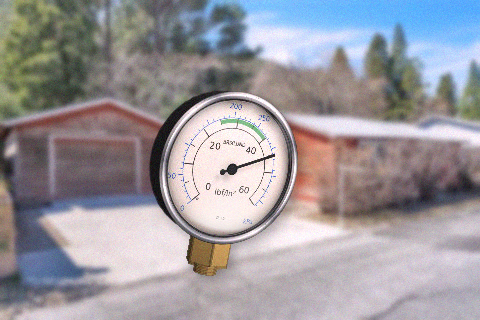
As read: 45 psi
